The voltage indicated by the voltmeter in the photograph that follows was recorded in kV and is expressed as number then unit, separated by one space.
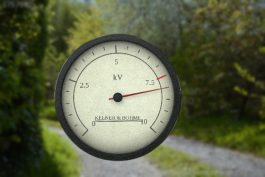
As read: 8 kV
